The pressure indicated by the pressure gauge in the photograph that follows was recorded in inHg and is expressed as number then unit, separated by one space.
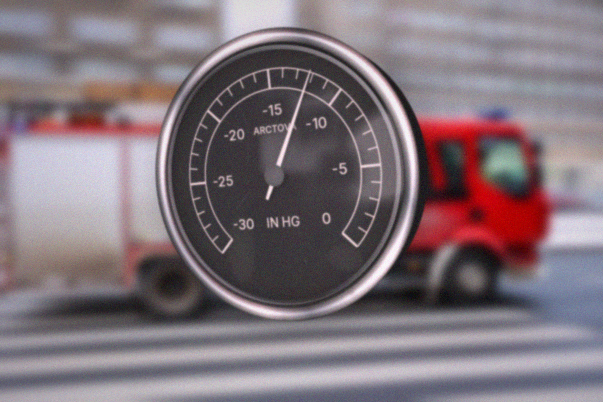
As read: -12 inHg
